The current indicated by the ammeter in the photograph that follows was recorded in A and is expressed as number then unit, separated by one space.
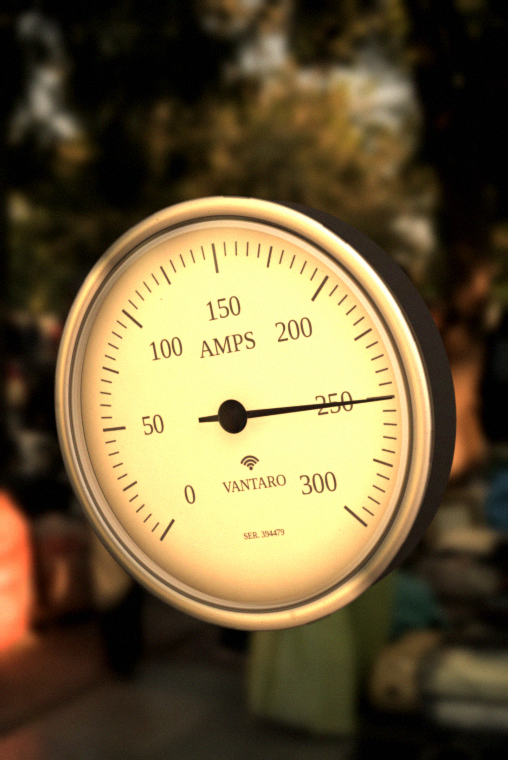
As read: 250 A
